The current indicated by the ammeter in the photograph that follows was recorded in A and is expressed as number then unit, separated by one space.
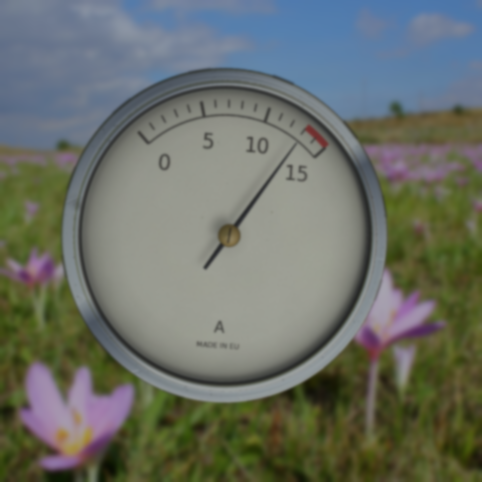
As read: 13 A
